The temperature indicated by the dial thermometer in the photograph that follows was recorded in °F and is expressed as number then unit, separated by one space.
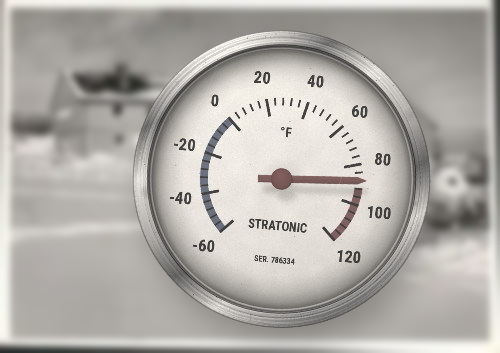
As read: 88 °F
